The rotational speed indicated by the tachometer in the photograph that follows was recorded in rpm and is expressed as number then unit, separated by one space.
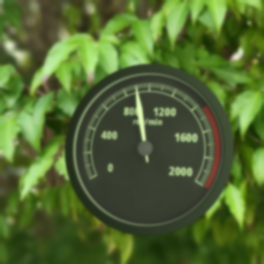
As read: 900 rpm
